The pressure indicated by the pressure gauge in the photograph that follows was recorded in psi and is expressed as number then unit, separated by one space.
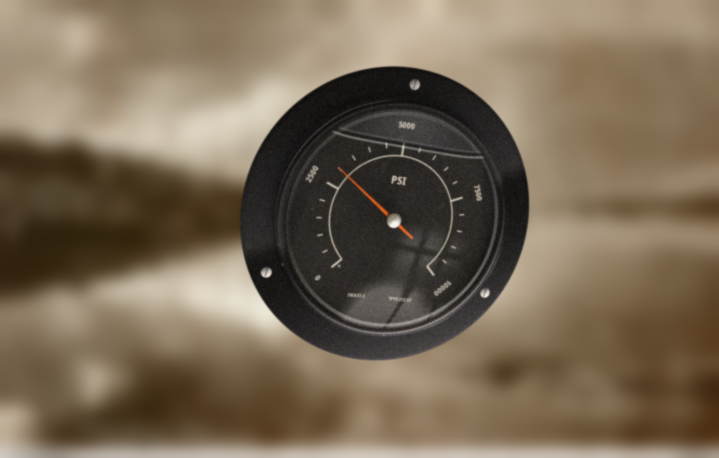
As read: 3000 psi
